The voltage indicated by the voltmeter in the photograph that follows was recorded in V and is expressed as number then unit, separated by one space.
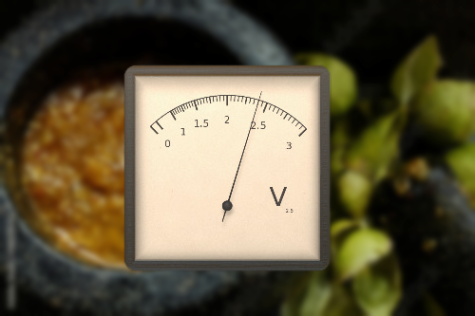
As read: 2.4 V
